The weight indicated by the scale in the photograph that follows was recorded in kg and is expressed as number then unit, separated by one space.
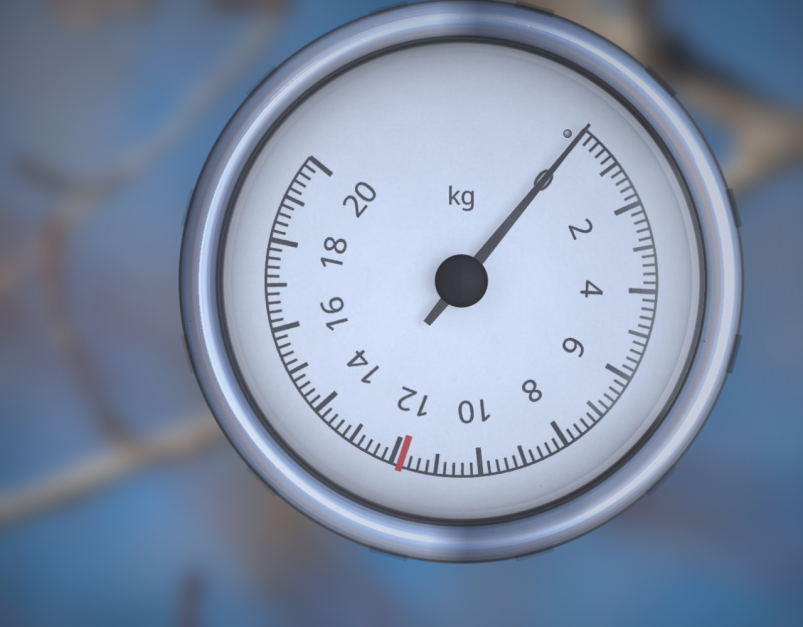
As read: 0 kg
